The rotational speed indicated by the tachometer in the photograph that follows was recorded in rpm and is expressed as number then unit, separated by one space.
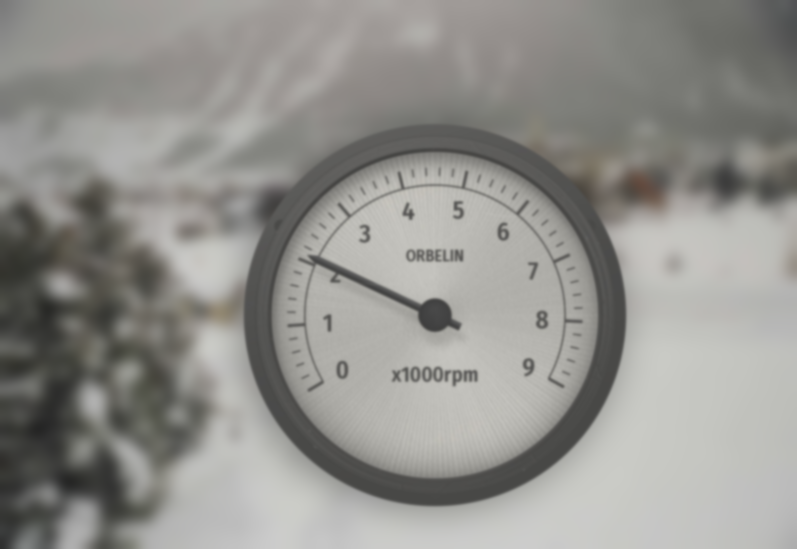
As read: 2100 rpm
